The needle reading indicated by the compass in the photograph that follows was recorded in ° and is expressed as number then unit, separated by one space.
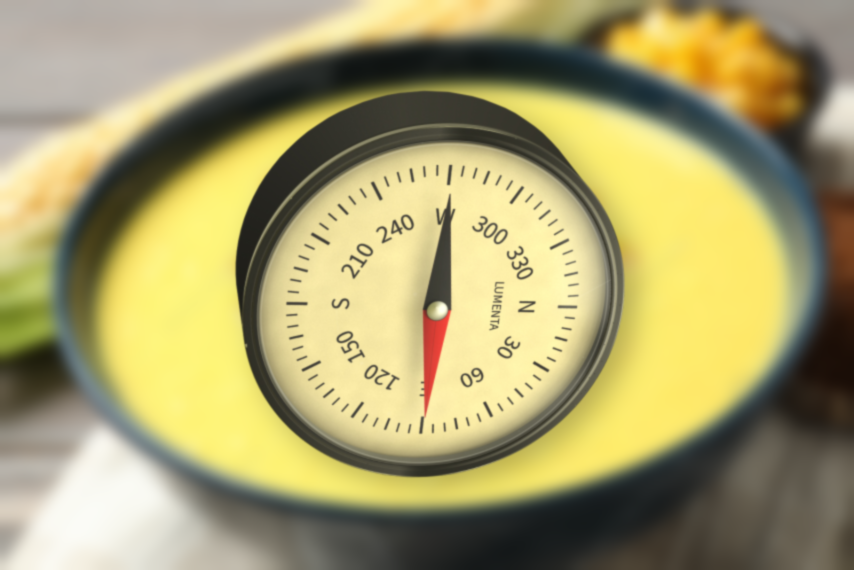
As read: 90 °
